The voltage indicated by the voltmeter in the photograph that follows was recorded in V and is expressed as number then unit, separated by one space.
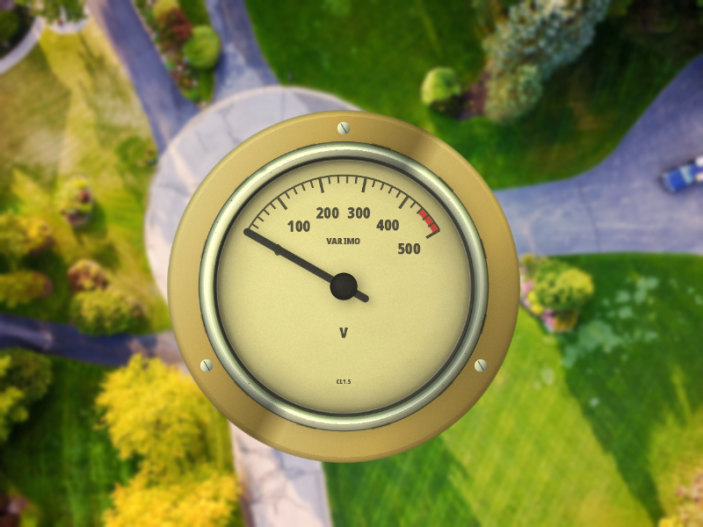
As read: 0 V
